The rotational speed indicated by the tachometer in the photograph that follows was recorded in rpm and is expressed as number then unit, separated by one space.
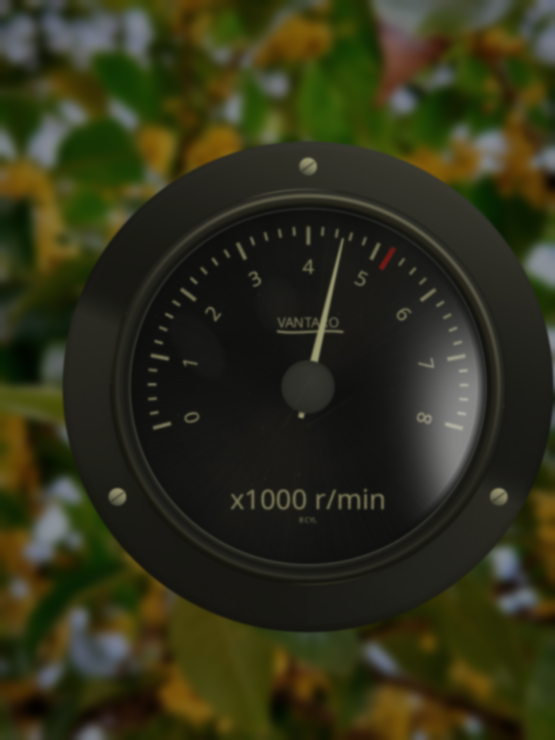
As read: 4500 rpm
